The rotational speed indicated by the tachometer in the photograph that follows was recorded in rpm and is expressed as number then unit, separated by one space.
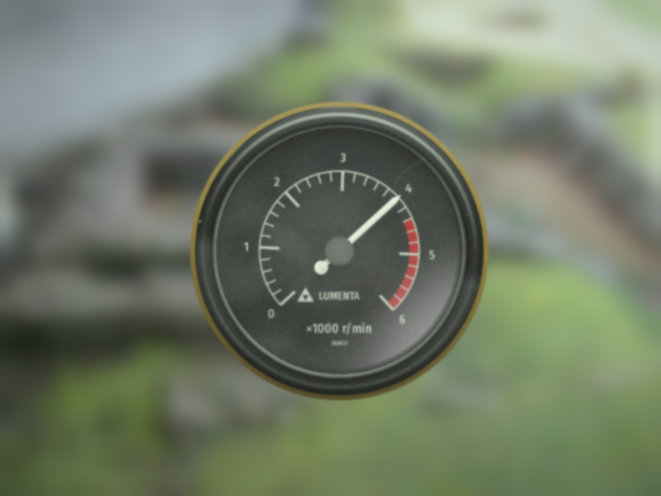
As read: 4000 rpm
